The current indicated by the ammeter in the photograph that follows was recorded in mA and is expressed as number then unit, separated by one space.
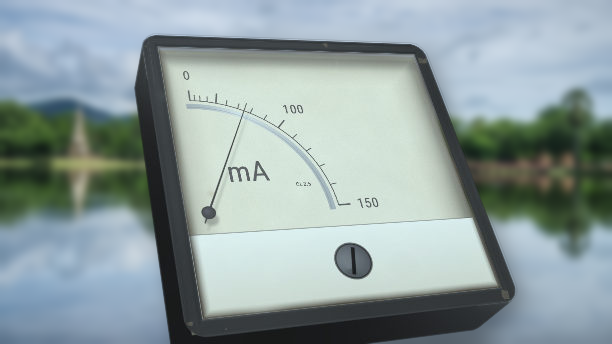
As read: 75 mA
